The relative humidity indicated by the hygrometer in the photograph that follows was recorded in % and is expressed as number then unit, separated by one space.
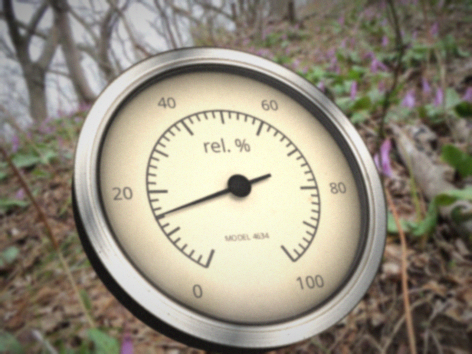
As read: 14 %
